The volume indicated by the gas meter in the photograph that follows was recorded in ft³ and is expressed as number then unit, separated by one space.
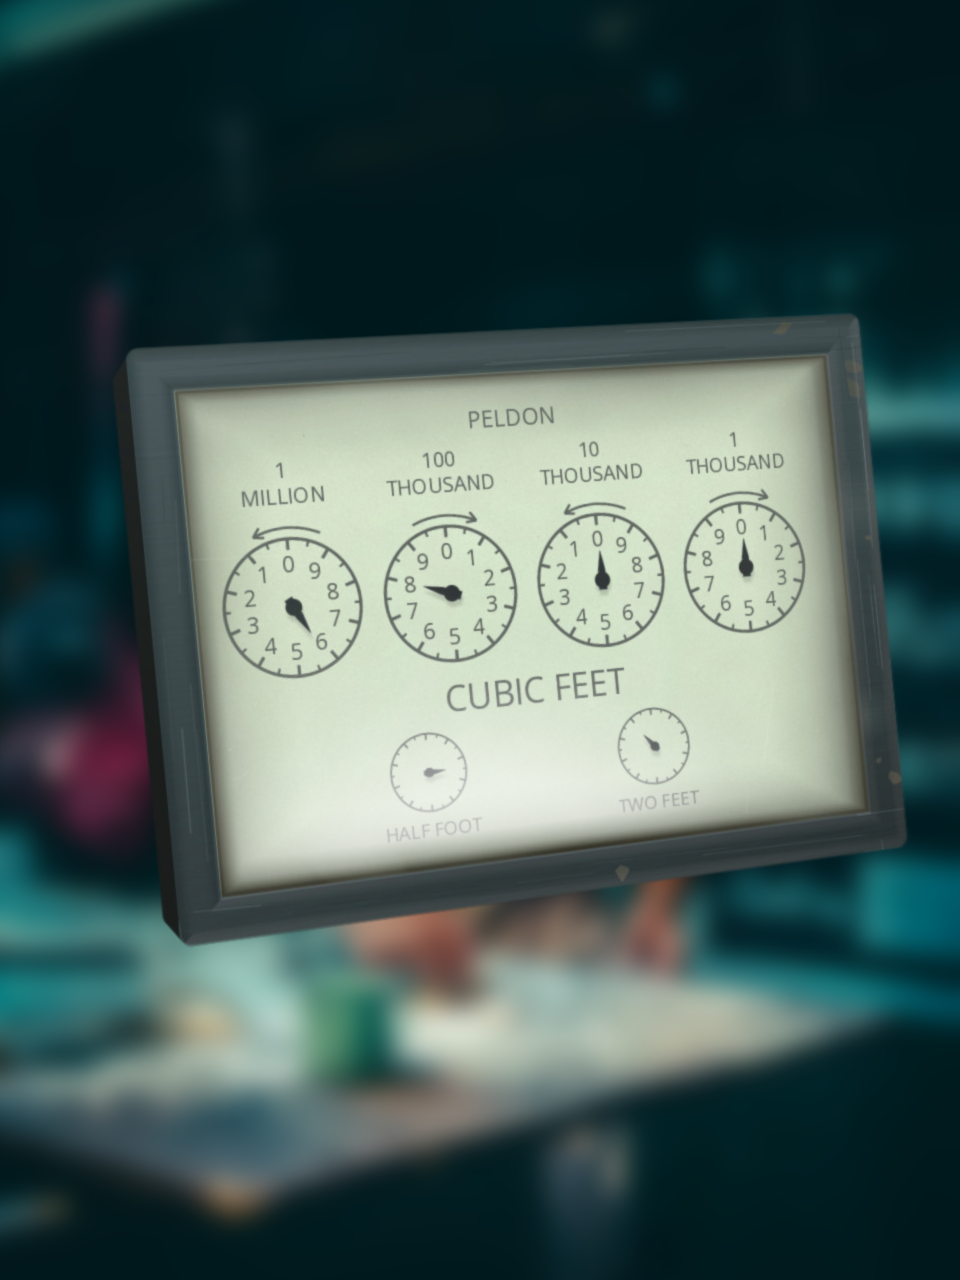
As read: 580000 ft³
